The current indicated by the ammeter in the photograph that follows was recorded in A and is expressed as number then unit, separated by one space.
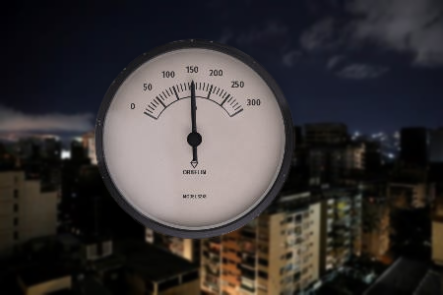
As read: 150 A
